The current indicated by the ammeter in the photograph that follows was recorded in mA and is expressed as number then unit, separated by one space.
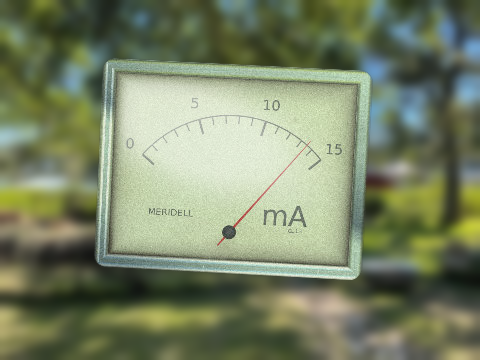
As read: 13.5 mA
